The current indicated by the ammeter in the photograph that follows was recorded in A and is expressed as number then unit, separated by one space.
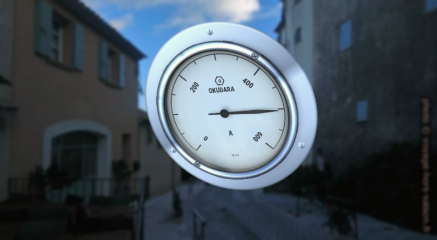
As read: 500 A
